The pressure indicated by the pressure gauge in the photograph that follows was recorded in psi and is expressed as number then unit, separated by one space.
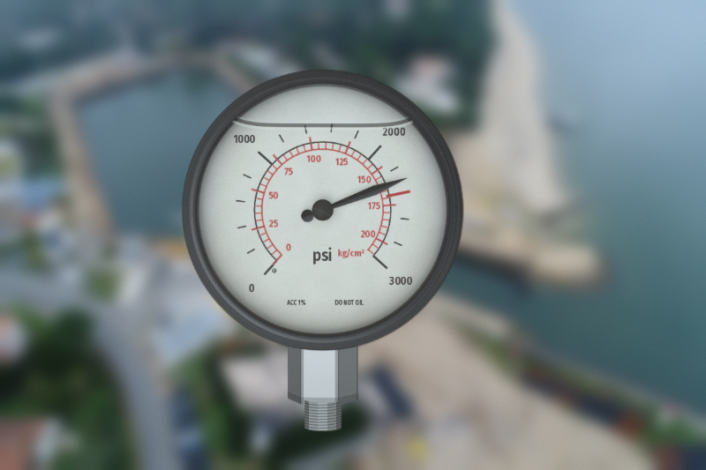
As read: 2300 psi
